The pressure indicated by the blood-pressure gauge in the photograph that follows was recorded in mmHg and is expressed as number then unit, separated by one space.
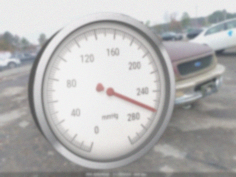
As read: 260 mmHg
